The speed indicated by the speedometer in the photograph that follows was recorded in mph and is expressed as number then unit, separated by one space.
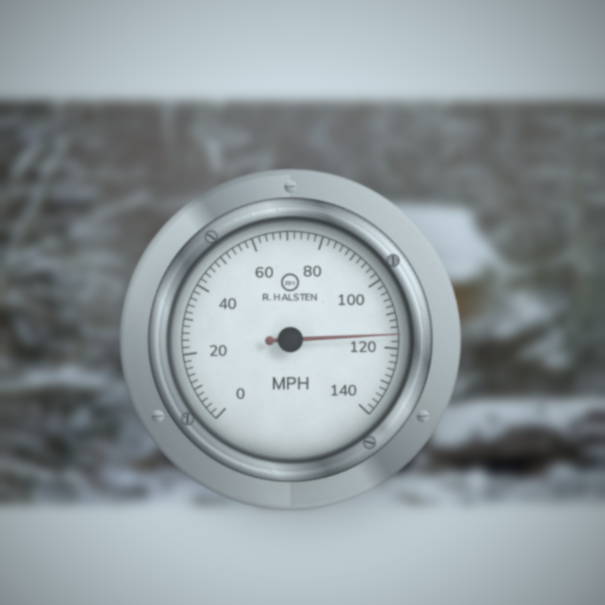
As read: 116 mph
